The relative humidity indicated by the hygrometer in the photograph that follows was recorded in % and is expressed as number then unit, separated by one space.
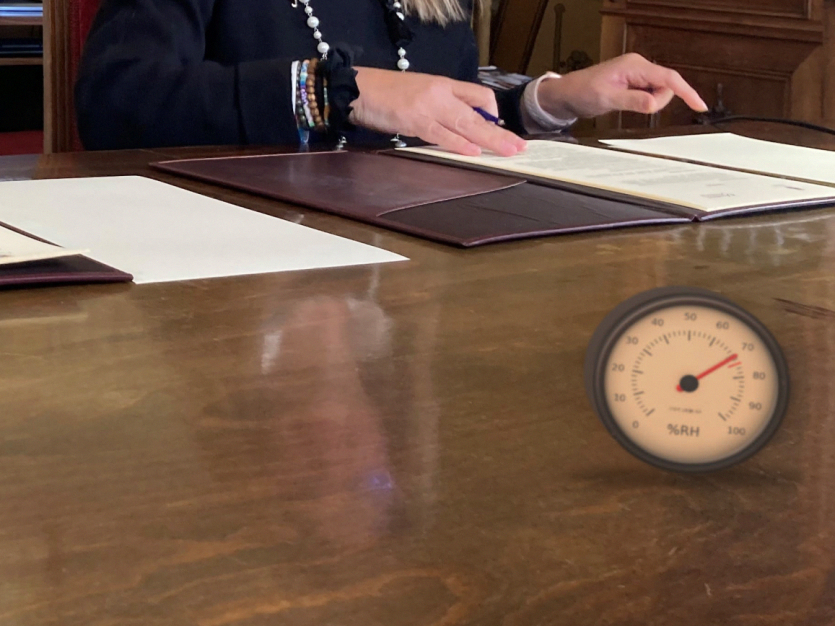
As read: 70 %
